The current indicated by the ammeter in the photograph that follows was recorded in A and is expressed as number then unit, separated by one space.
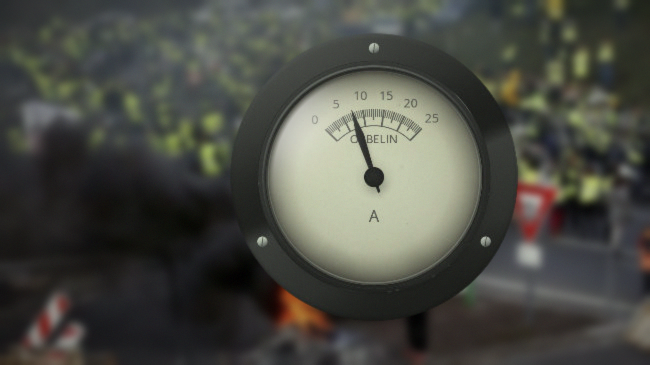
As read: 7.5 A
